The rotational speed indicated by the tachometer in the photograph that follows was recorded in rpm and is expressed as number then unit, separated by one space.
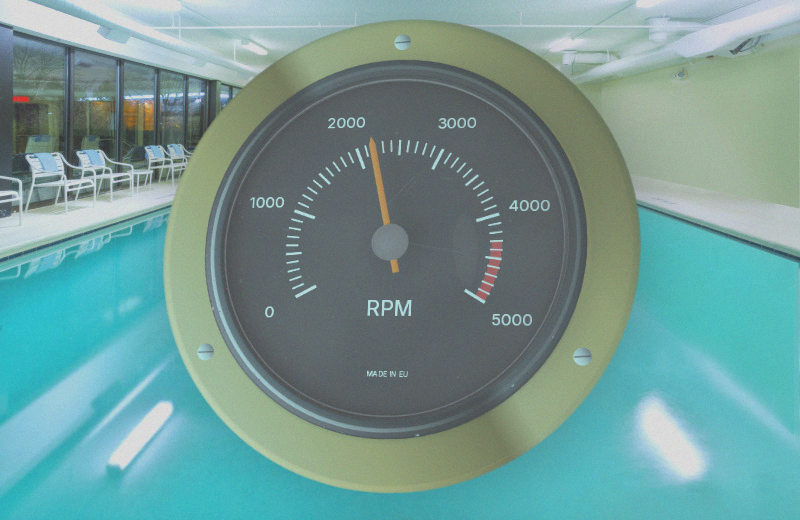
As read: 2200 rpm
